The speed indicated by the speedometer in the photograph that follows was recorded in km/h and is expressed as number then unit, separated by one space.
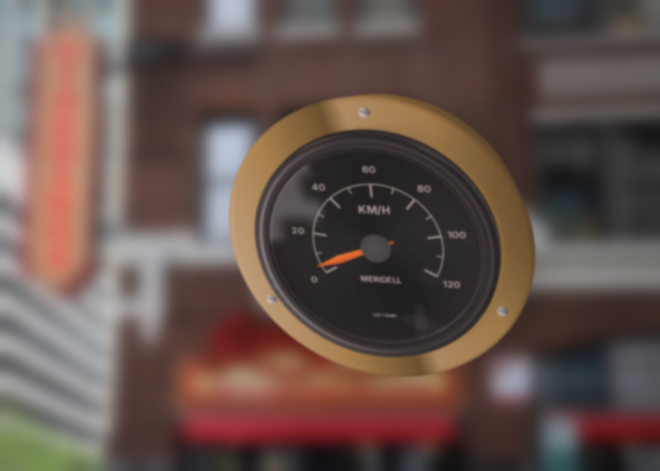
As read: 5 km/h
